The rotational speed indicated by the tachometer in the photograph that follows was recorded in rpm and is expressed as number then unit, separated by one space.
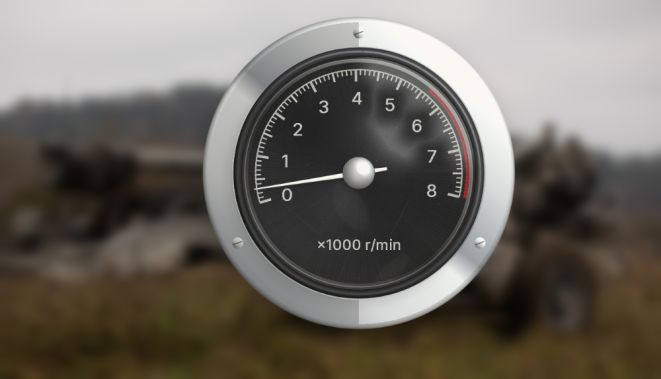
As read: 300 rpm
